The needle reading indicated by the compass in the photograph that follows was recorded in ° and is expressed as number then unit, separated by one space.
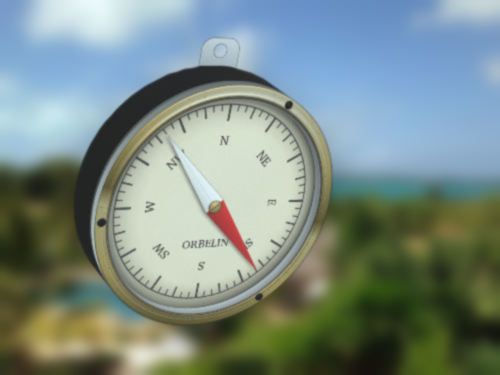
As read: 140 °
